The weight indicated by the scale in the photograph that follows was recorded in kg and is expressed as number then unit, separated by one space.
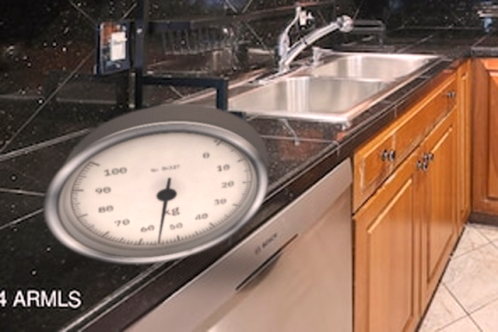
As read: 55 kg
